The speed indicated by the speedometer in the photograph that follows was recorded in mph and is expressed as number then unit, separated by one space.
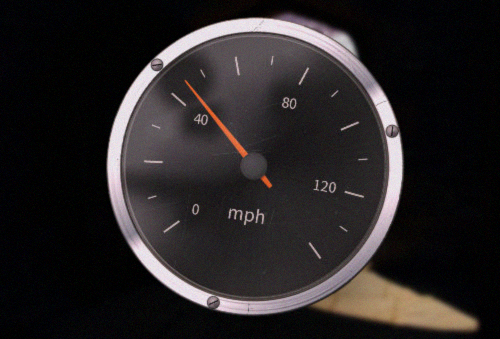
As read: 45 mph
